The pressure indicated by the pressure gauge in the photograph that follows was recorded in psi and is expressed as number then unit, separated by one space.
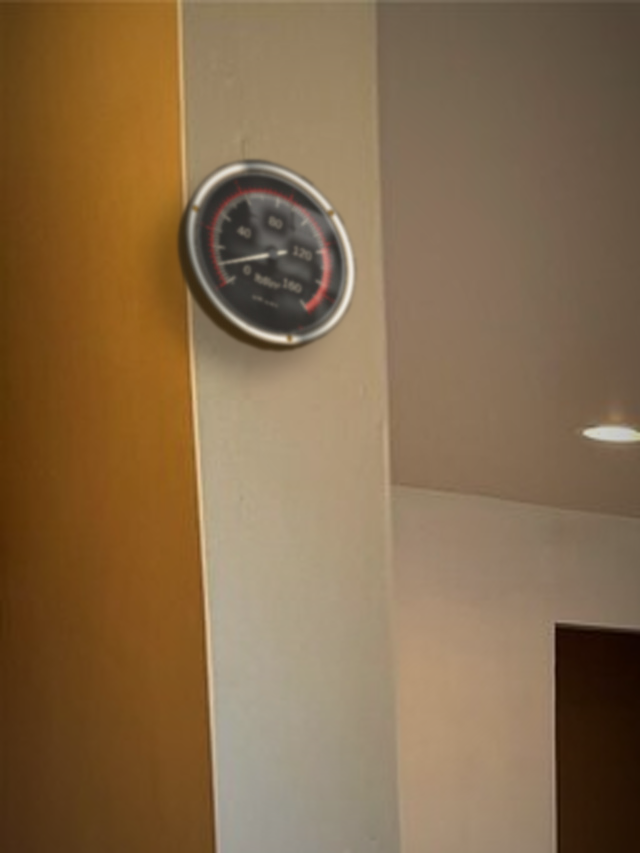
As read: 10 psi
